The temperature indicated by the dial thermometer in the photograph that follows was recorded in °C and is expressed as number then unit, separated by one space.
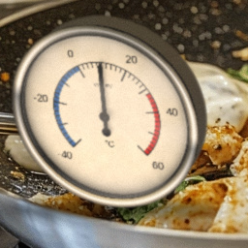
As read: 10 °C
